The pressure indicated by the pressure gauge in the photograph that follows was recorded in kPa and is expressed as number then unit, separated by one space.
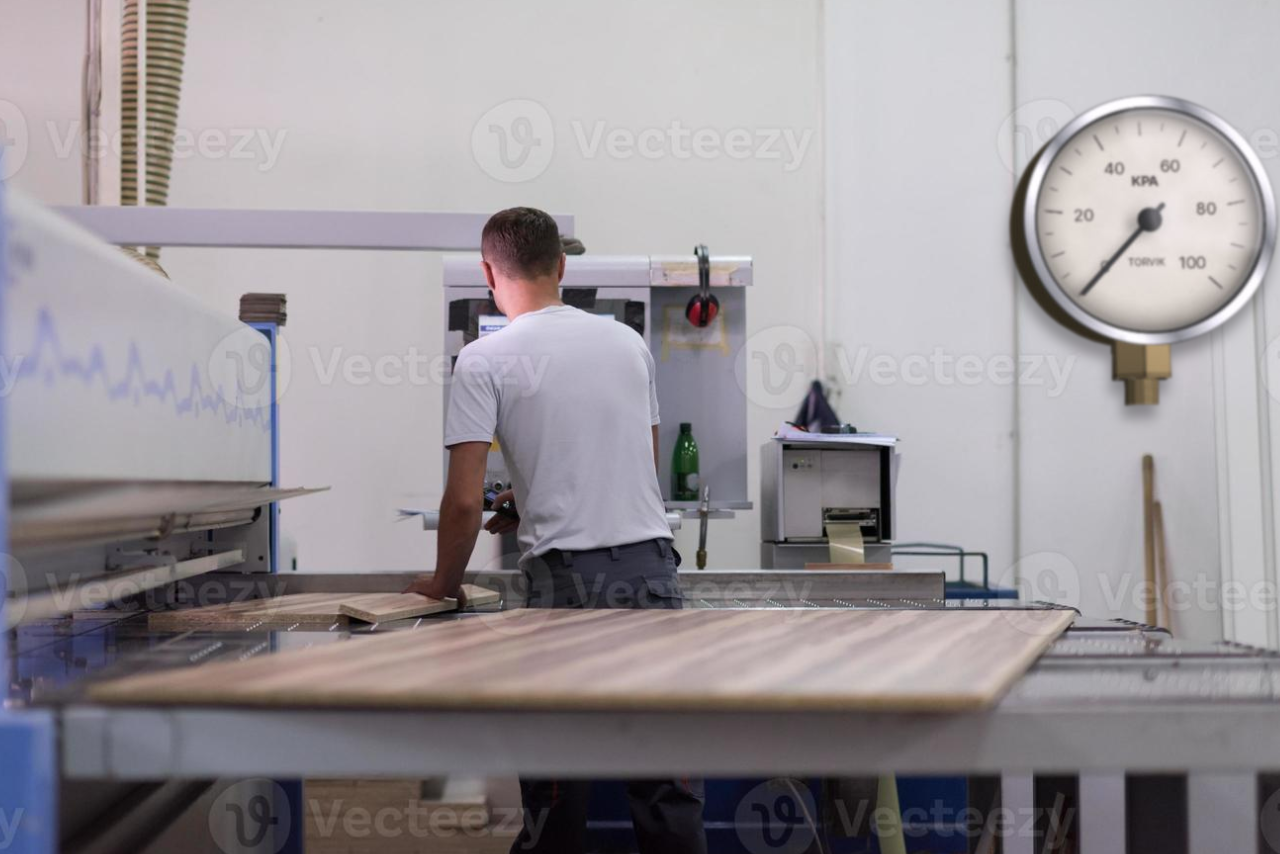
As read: 0 kPa
